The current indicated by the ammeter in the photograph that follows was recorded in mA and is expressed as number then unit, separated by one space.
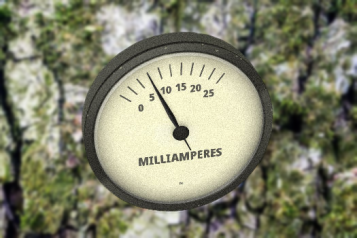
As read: 7.5 mA
